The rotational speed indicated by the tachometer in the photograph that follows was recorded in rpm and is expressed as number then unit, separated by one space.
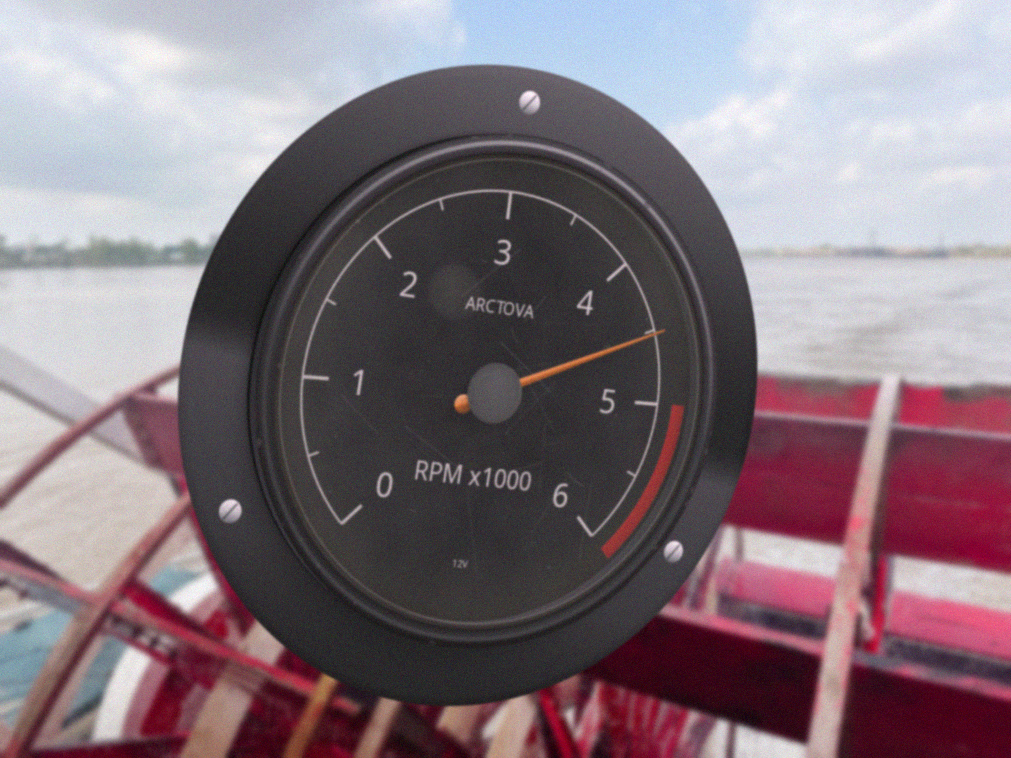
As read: 4500 rpm
